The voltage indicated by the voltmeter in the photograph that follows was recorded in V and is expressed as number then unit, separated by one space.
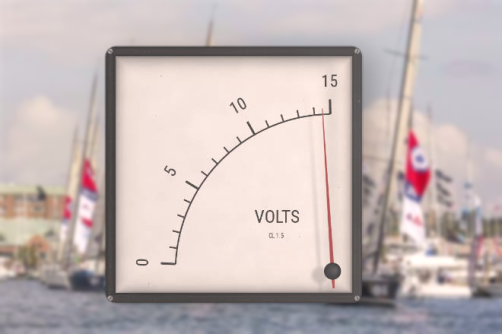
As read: 14.5 V
